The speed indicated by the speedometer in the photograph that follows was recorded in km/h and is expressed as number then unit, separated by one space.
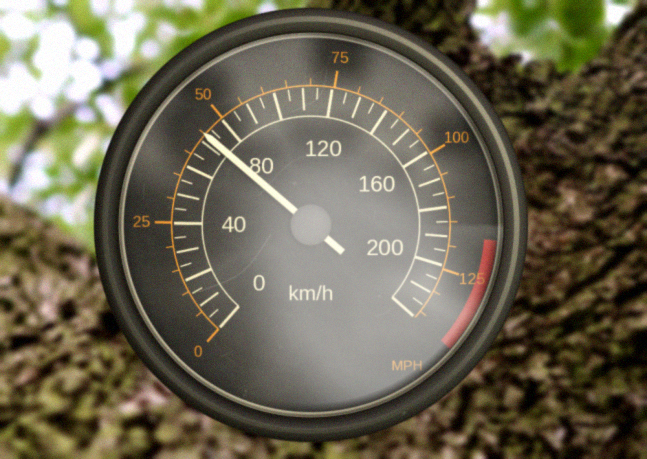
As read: 72.5 km/h
